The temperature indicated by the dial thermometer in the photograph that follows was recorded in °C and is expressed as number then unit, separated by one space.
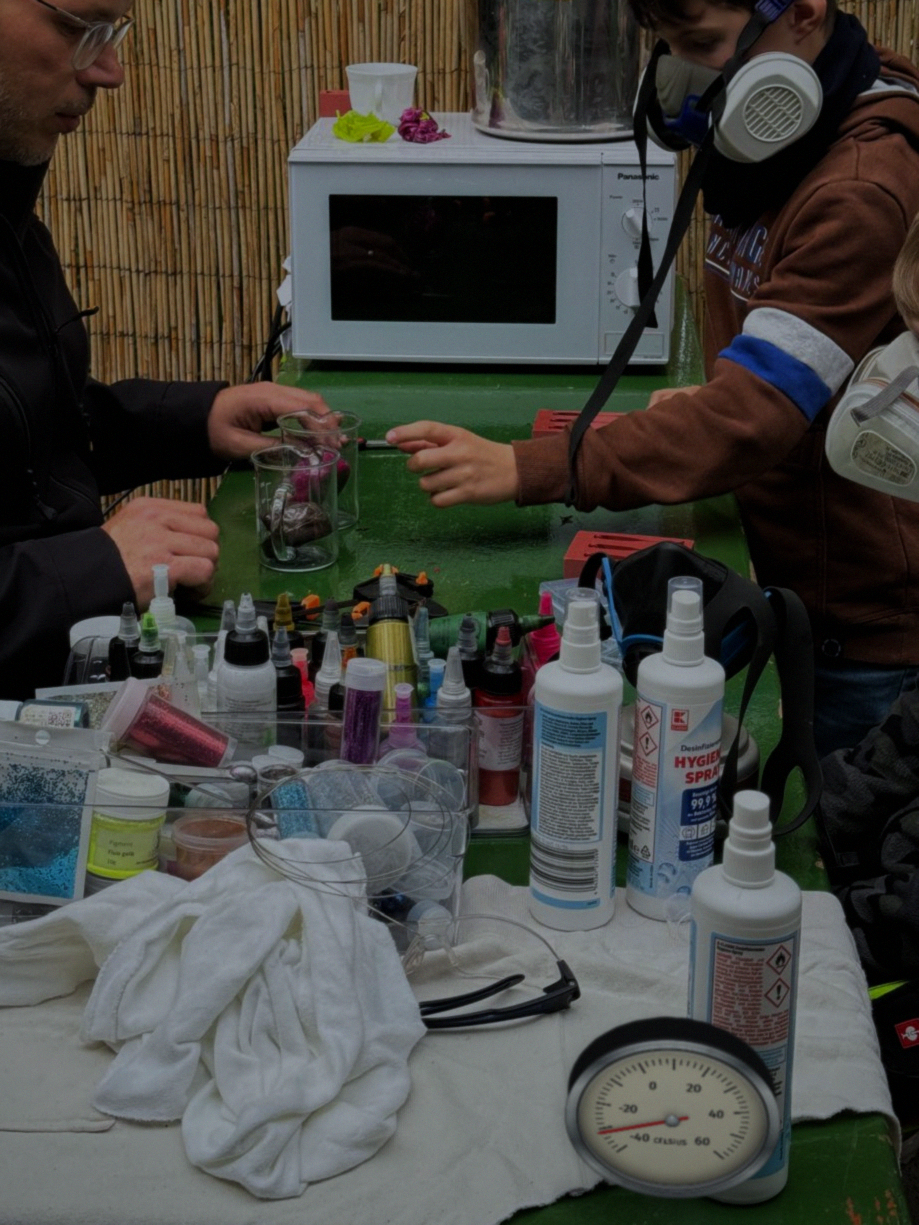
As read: -30 °C
